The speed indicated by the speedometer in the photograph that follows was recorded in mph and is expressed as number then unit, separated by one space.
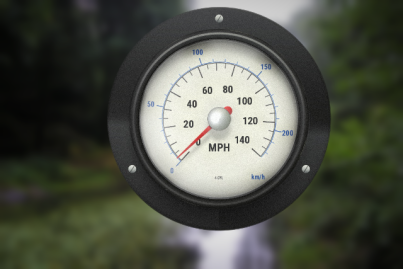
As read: 2.5 mph
